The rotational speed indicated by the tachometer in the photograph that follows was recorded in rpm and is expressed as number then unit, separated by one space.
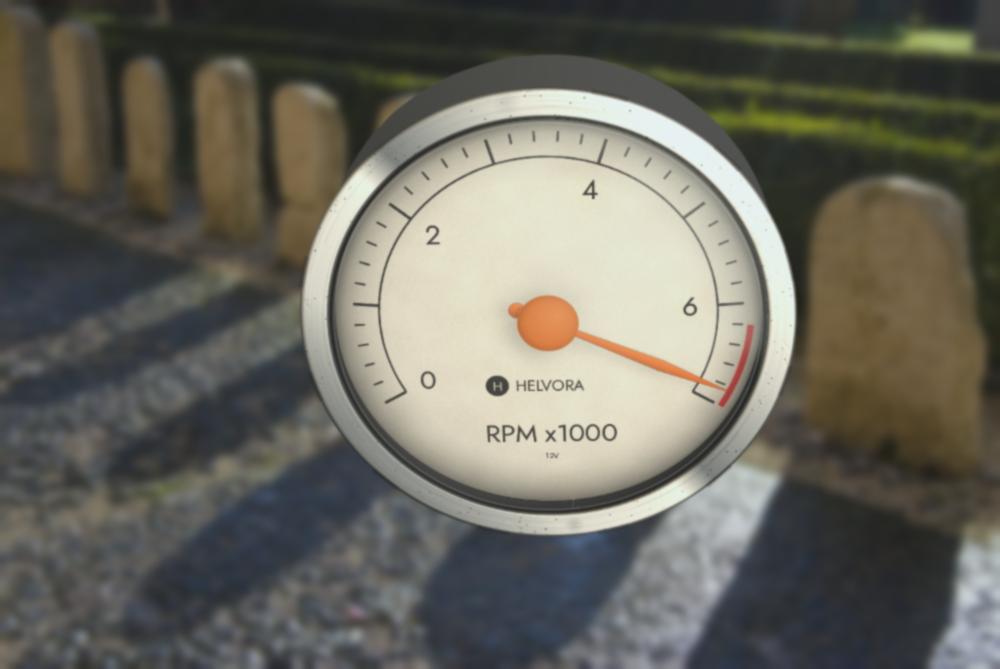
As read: 6800 rpm
